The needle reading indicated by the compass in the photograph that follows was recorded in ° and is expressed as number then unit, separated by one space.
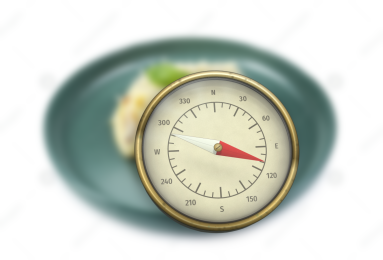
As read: 110 °
